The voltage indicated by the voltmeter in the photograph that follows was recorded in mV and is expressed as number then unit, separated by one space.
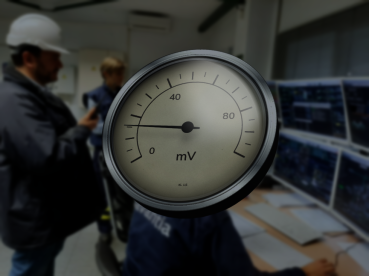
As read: 15 mV
